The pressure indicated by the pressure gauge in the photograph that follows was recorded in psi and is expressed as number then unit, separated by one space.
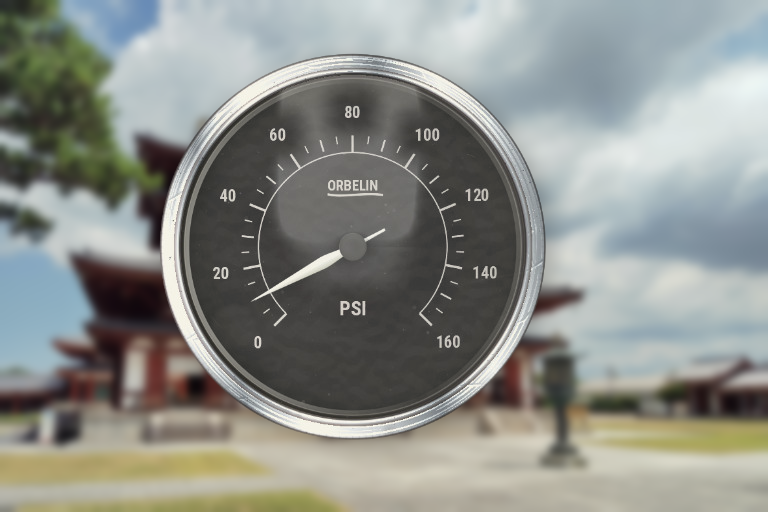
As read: 10 psi
